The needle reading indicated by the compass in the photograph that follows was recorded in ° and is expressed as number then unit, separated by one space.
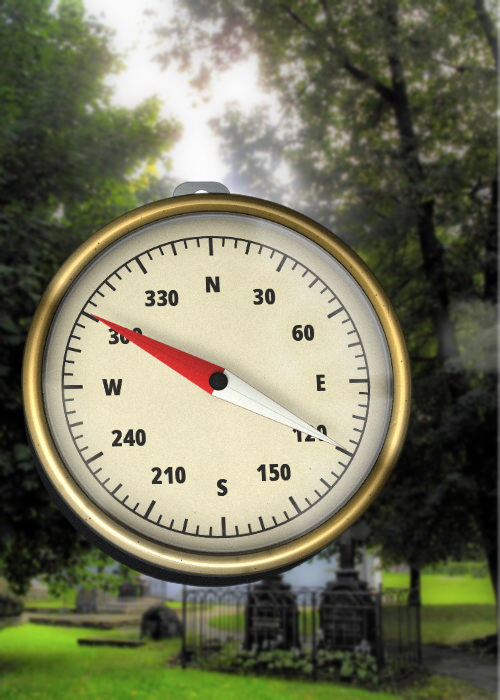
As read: 300 °
